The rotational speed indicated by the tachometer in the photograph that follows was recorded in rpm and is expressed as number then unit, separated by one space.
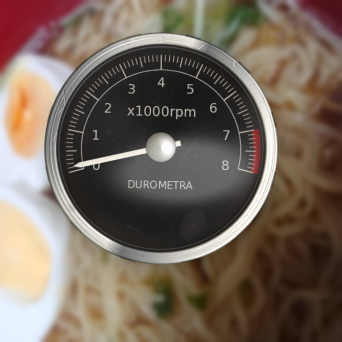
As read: 100 rpm
